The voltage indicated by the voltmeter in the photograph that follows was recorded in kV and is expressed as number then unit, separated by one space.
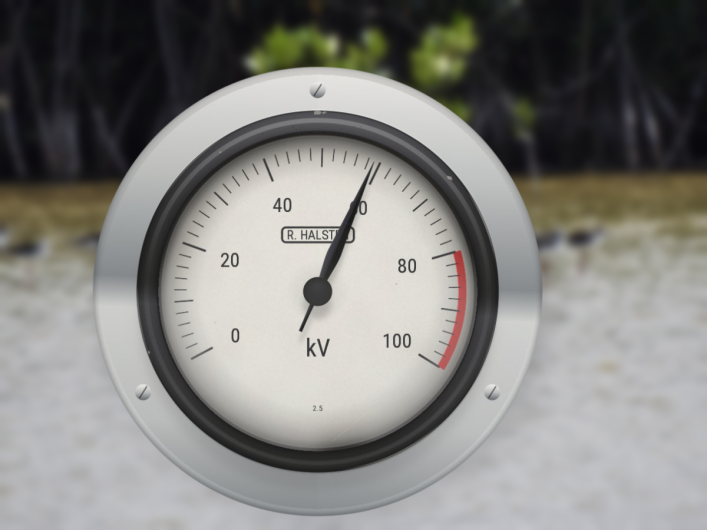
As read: 59 kV
